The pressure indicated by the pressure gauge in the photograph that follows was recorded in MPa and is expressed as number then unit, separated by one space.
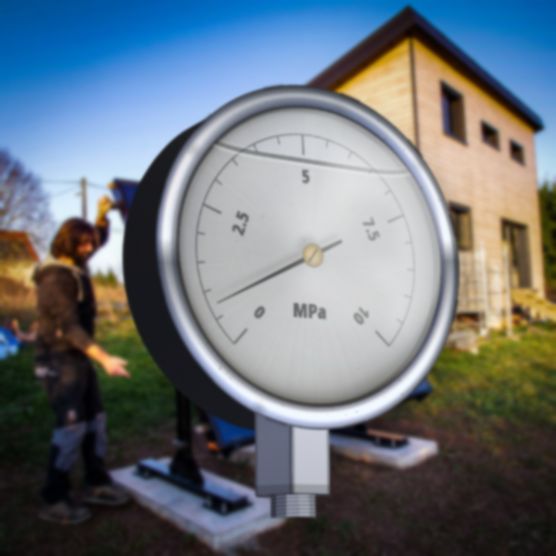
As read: 0.75 MPa
